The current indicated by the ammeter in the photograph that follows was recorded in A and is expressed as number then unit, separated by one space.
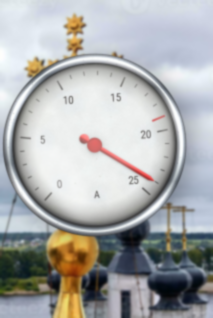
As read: 24 A
